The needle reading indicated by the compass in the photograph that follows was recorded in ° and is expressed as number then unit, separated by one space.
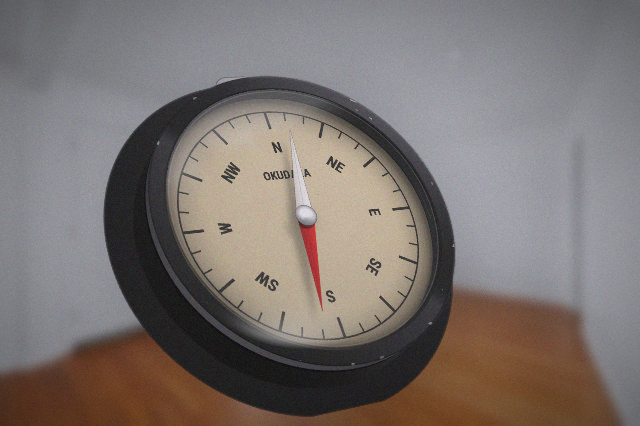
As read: 190 °
